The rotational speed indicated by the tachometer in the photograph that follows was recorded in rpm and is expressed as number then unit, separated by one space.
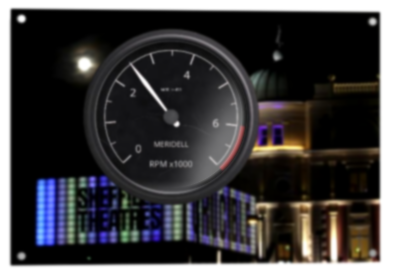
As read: 2500 rpm
